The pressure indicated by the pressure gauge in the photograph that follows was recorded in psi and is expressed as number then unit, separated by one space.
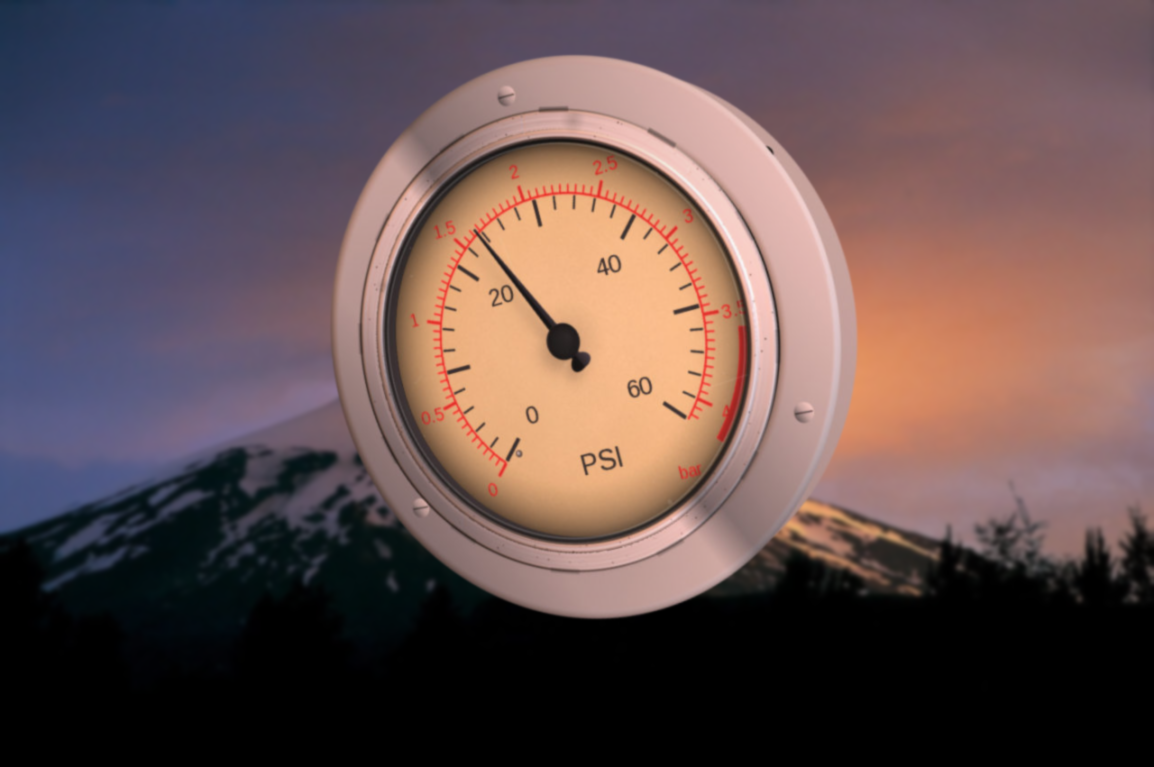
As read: 24 psi
